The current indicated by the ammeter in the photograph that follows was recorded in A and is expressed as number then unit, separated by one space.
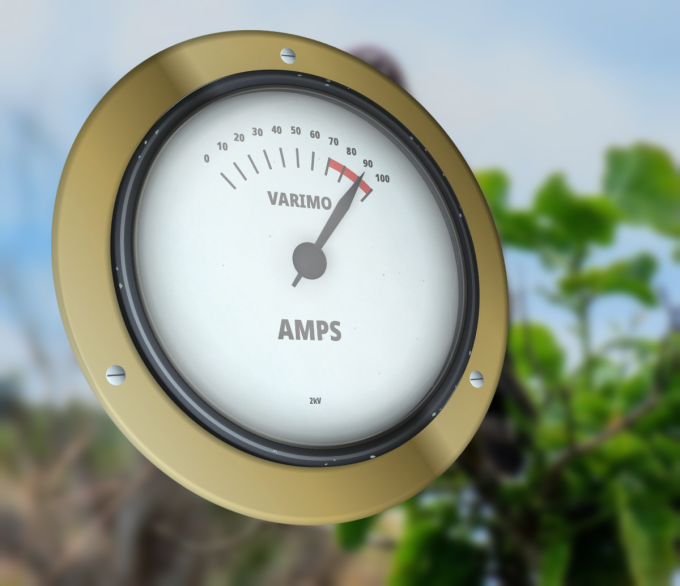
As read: 90 A
